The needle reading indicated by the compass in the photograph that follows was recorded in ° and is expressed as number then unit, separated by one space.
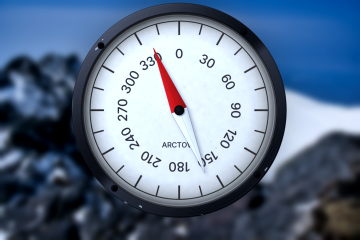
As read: 337.5 °
